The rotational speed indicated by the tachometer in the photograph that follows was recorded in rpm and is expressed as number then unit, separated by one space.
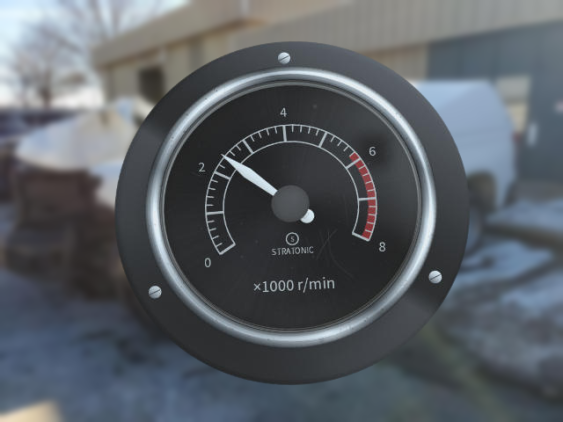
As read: 2400 rpm
